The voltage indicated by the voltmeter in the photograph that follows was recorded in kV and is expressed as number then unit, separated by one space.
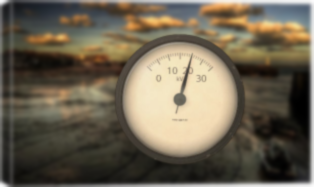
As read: 20 kV
